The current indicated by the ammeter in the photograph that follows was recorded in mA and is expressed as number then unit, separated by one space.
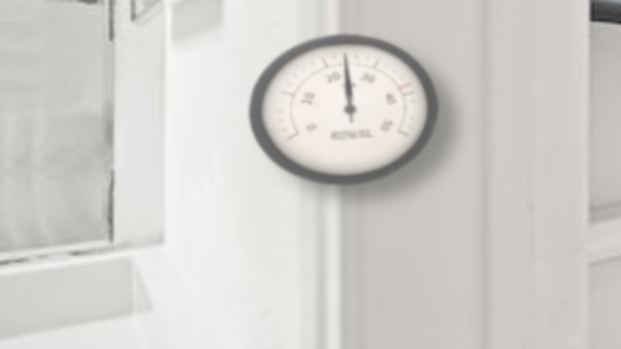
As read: 24 mA
